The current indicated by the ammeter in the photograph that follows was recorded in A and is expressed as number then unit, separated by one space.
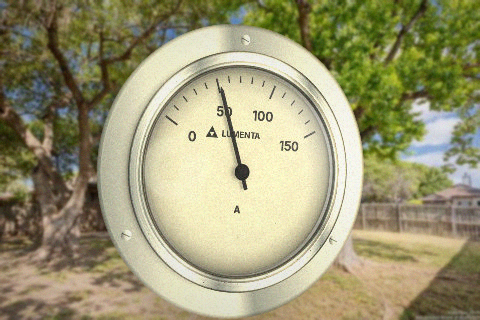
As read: 50 A
